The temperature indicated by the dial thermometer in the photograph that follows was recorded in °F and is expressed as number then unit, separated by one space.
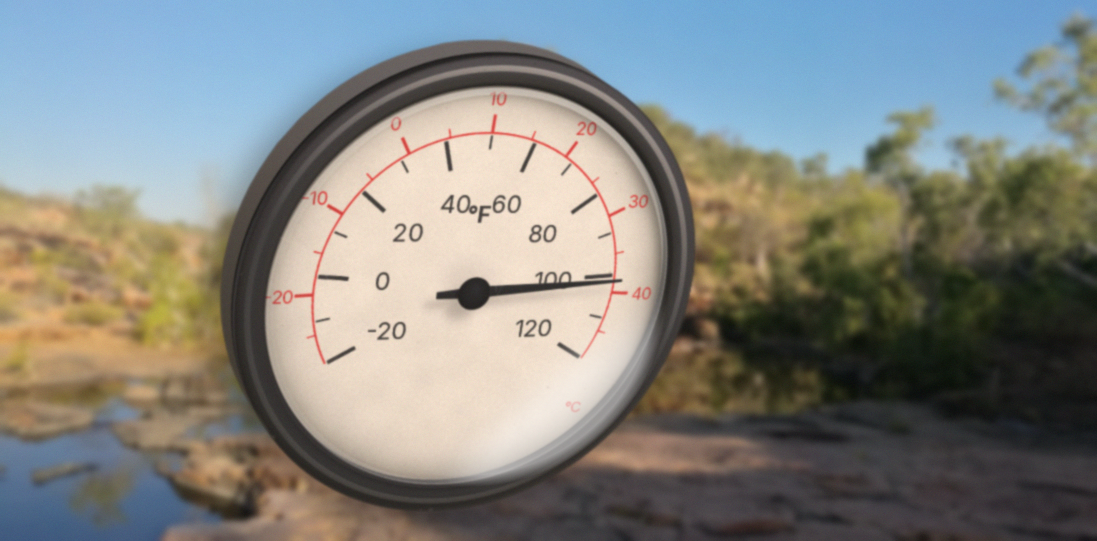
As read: 100 °F
